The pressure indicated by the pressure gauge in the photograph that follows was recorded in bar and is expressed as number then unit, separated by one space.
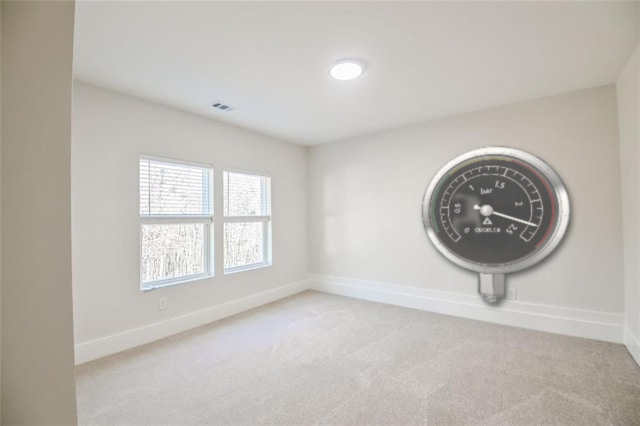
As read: 2.3 bar
